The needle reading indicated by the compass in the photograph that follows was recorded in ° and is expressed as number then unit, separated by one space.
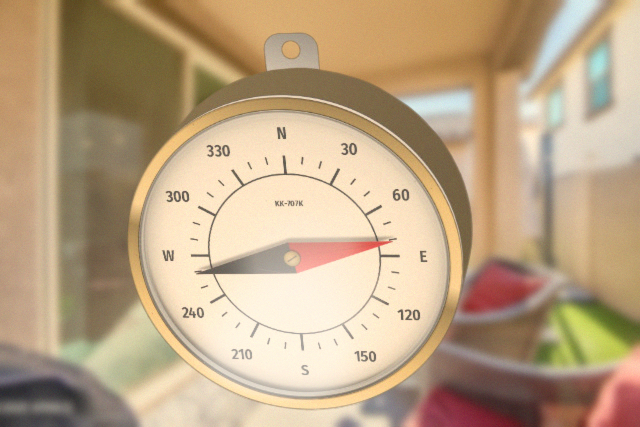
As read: 80 °
